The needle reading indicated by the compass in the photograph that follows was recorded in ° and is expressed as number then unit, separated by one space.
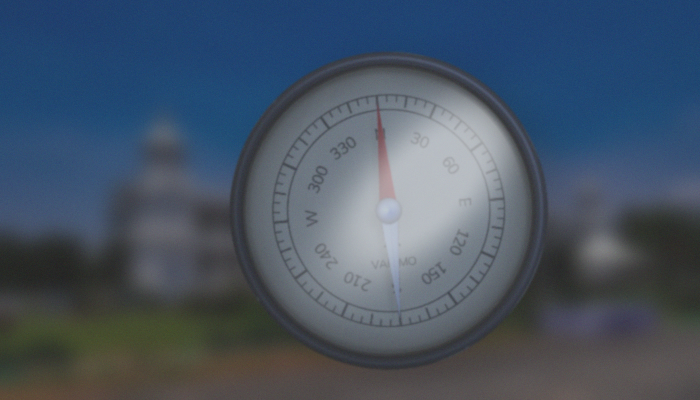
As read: 0 °
